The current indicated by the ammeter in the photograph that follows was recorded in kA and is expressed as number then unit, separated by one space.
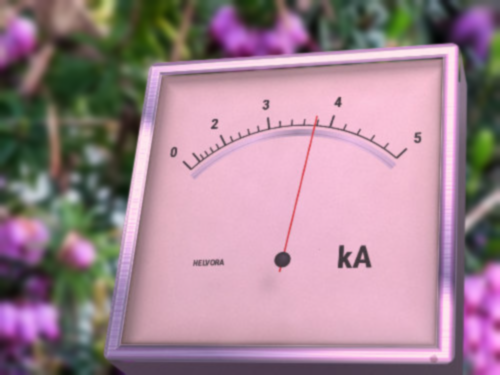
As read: 3.8 kA
